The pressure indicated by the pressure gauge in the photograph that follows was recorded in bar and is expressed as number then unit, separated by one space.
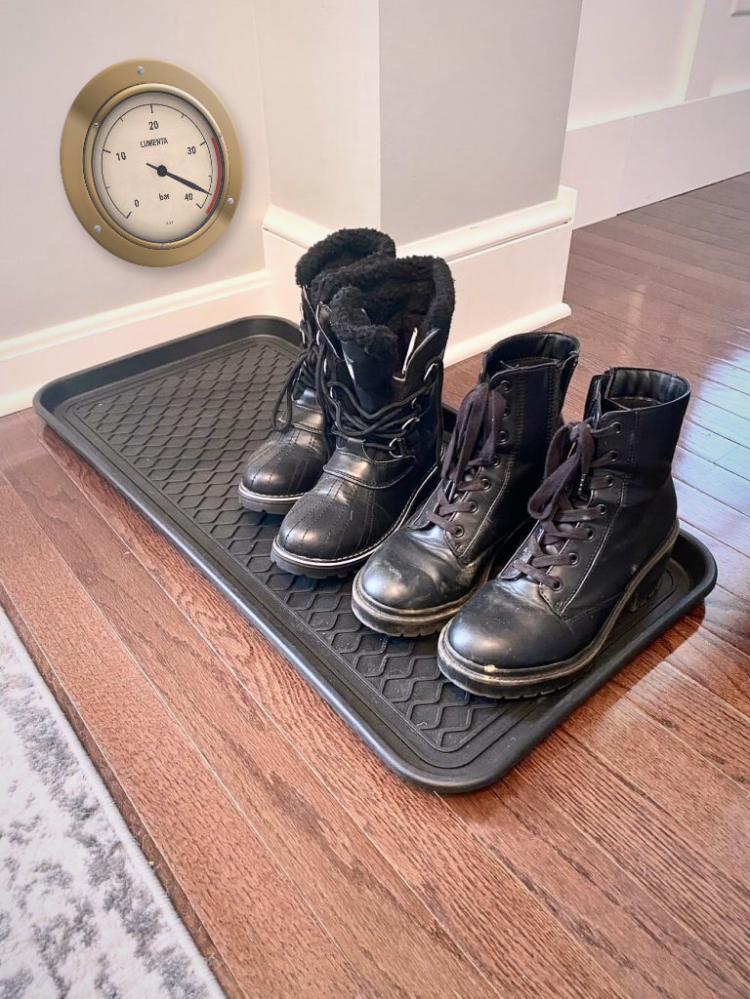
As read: 37.5 bar
